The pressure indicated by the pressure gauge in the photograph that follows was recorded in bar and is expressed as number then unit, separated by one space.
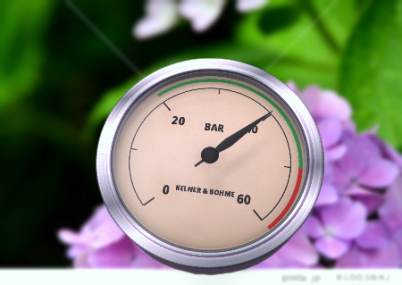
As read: 40 bar
